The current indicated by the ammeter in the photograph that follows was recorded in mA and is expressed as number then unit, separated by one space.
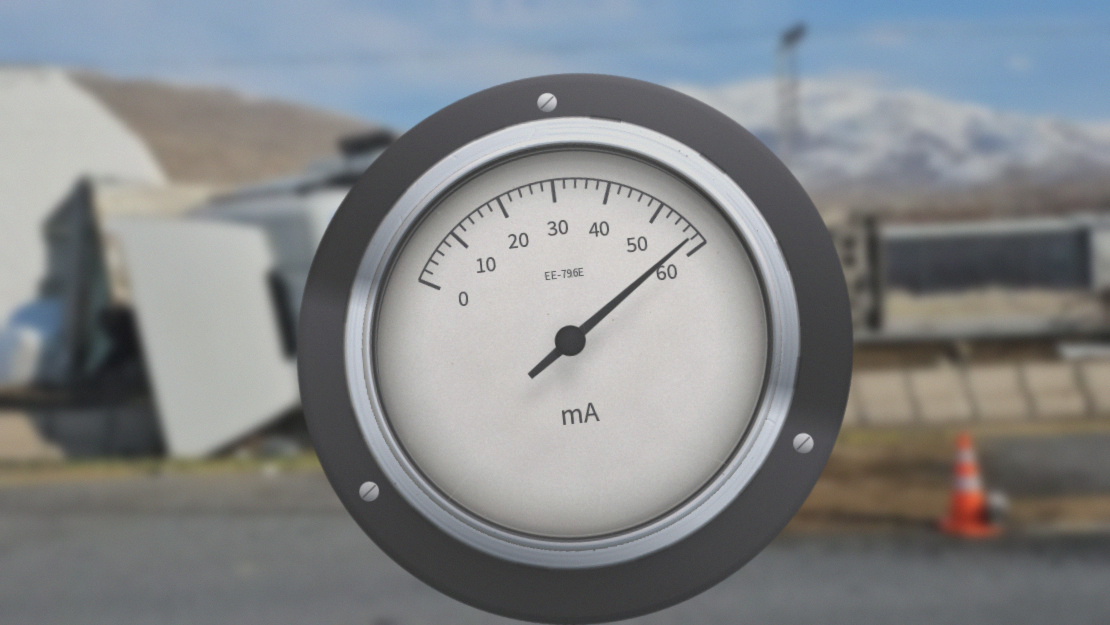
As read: 58 mA
